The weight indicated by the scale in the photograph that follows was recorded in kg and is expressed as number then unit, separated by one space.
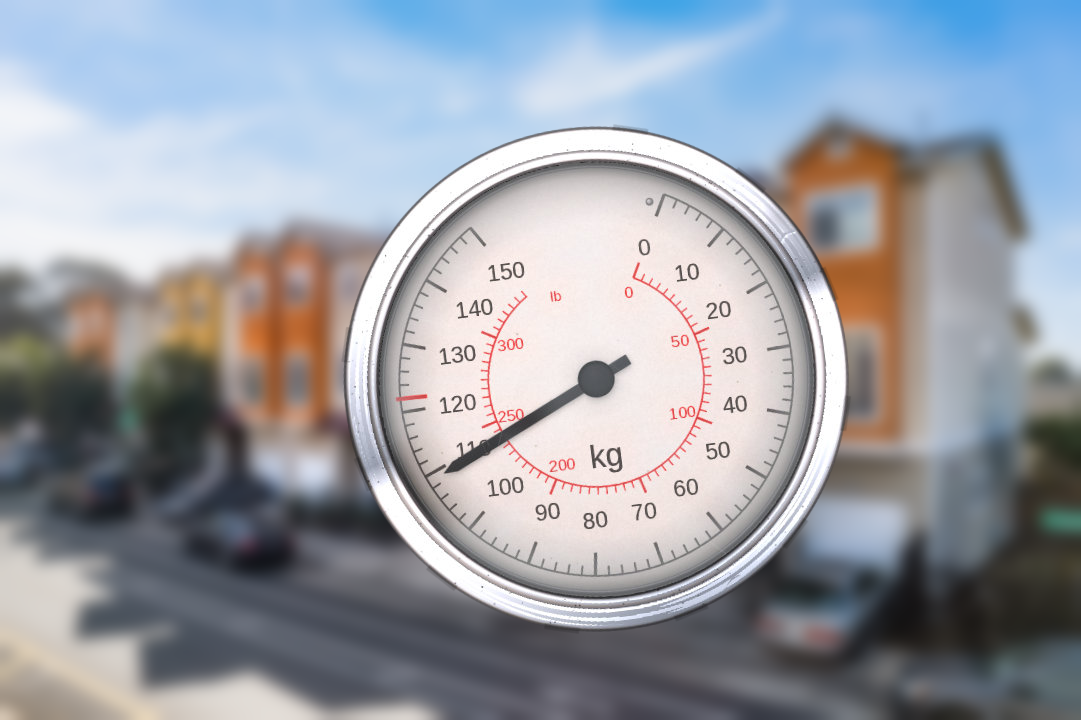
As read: 109 kg
